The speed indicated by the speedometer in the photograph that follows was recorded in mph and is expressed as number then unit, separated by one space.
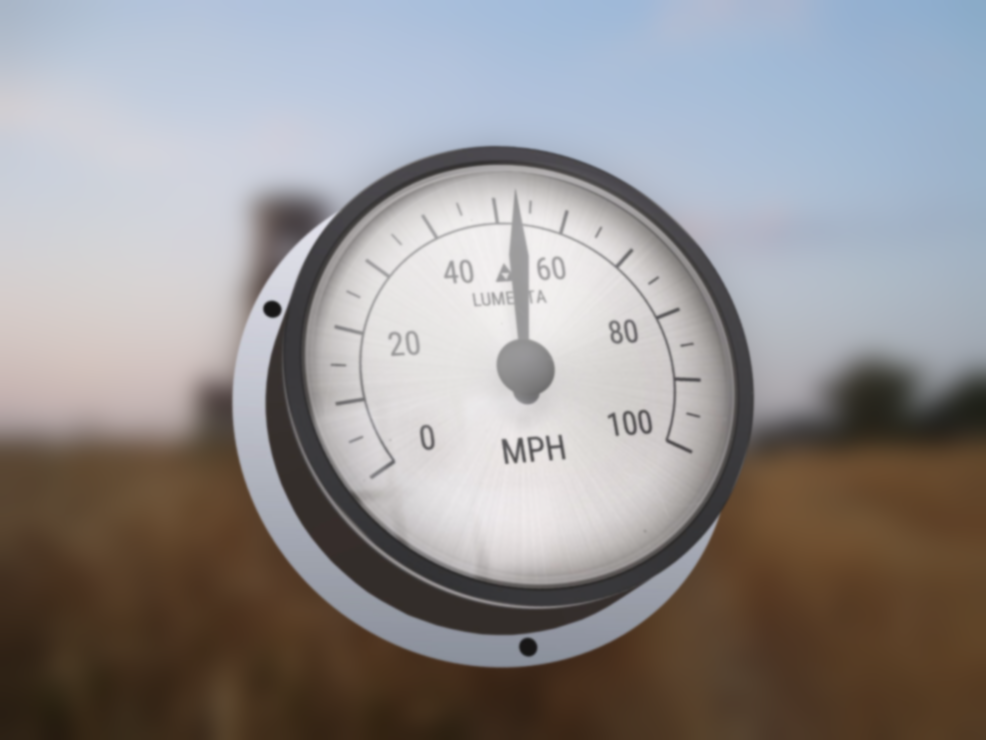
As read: 52.5 mph
